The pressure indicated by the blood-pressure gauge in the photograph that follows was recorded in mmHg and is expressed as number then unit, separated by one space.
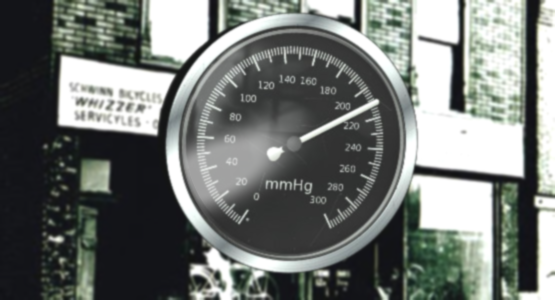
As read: 210 mmHg
